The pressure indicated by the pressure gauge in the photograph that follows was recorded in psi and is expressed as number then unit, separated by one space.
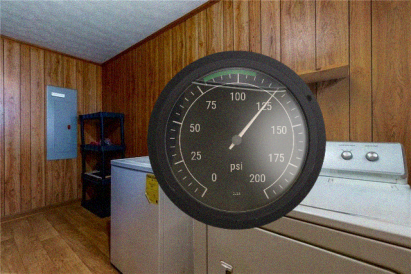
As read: 125 psi
